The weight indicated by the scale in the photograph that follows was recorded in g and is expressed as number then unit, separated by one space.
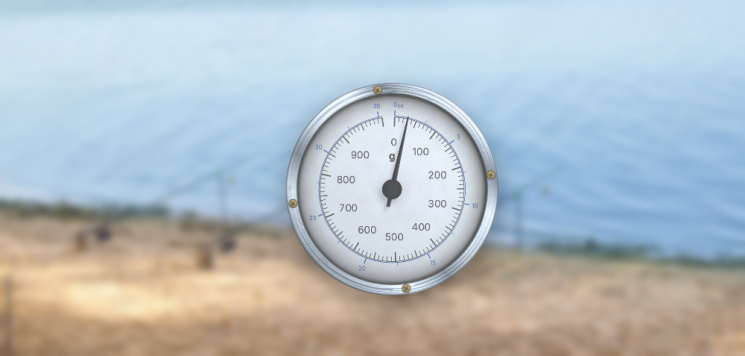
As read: 30 g
